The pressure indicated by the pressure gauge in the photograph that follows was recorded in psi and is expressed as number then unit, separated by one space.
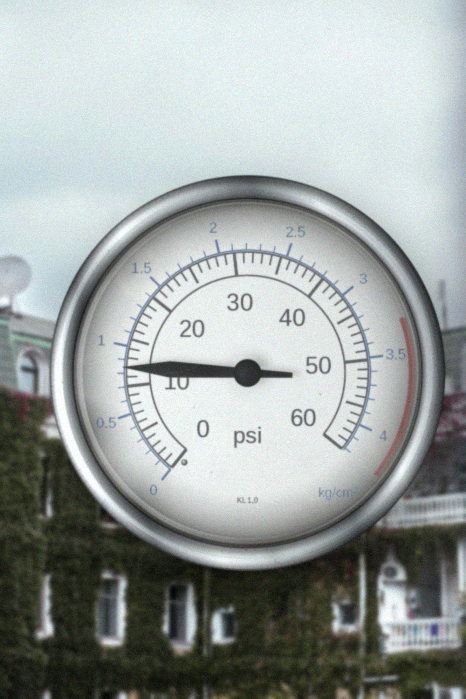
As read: 12 psi
